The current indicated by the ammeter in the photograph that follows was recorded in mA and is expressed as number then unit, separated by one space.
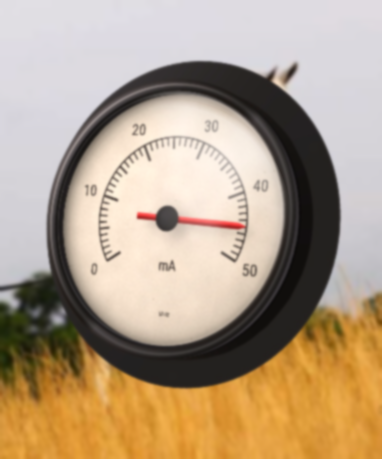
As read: 45 mA
